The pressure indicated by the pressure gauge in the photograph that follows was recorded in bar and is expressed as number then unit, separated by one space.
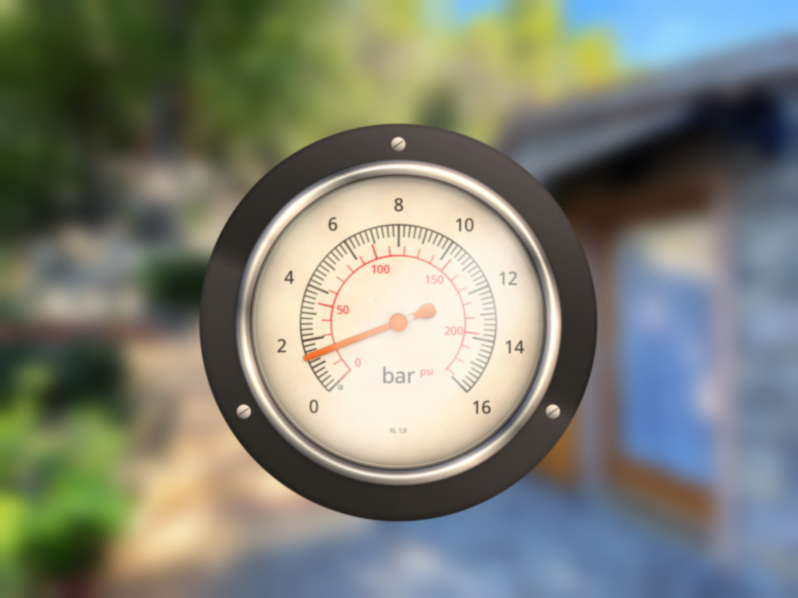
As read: 1.4 bar
